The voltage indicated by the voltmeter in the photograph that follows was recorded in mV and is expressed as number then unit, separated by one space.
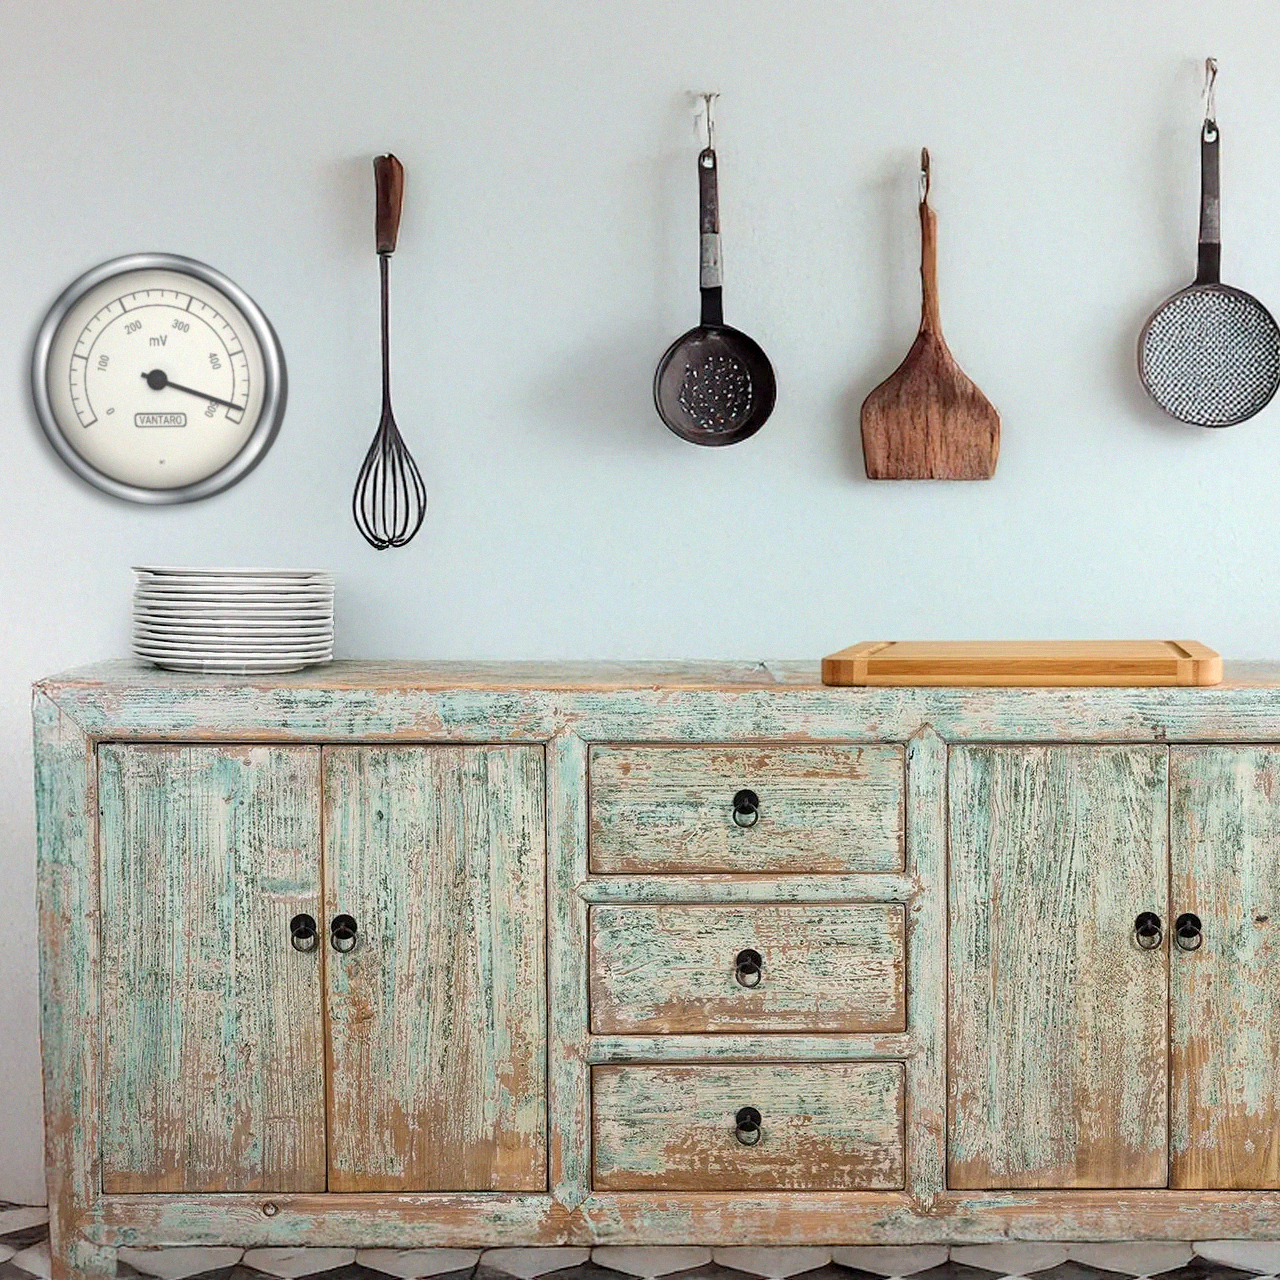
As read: 480 mV
